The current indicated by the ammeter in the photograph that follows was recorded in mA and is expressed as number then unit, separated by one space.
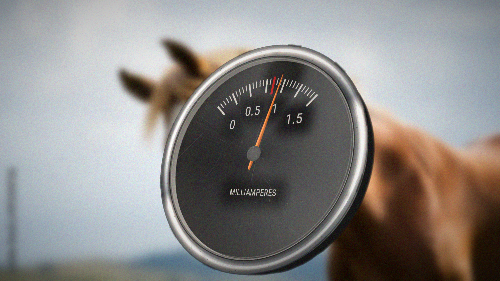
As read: 1 mA
